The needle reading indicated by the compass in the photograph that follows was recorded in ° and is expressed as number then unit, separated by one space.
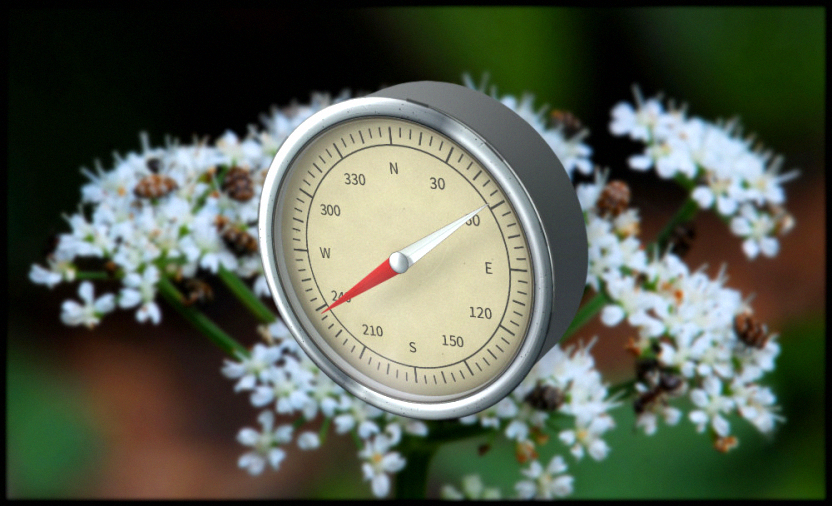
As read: 237.5 °
